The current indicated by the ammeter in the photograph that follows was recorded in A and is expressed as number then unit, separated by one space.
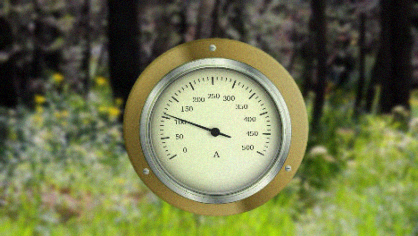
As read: 110 A
